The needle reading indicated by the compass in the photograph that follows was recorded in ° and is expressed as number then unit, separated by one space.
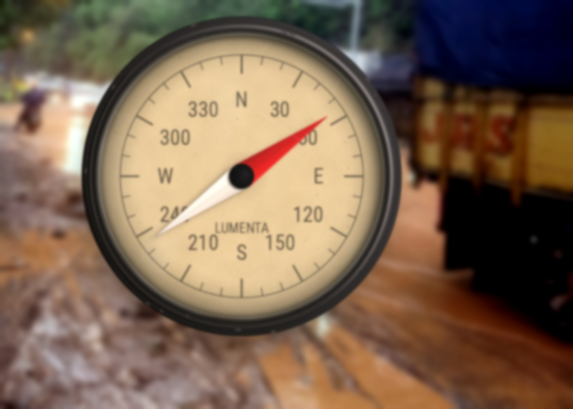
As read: 55 °
